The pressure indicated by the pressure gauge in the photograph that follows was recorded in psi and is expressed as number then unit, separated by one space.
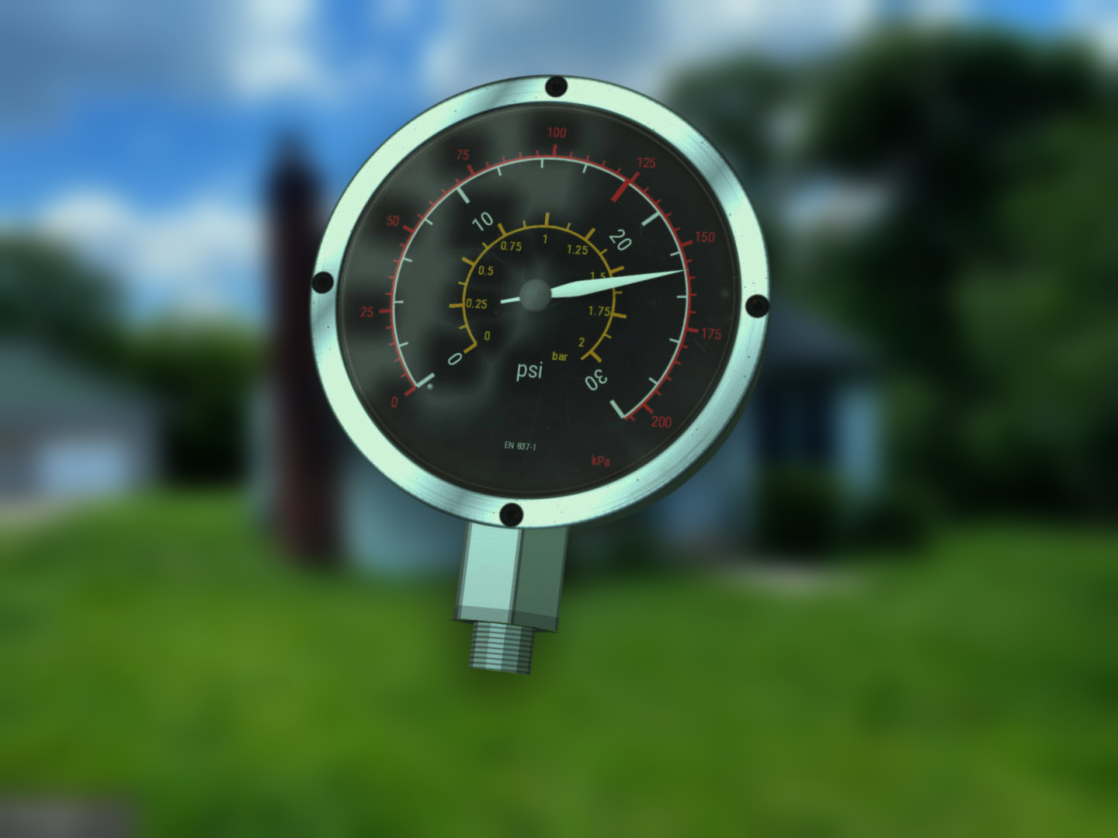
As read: 23 psi
